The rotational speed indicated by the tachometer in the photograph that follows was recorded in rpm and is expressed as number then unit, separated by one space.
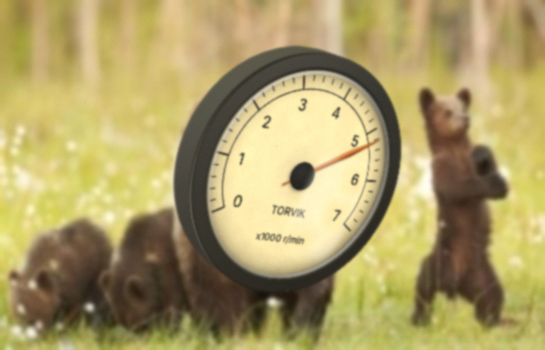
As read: 5200 rpm
